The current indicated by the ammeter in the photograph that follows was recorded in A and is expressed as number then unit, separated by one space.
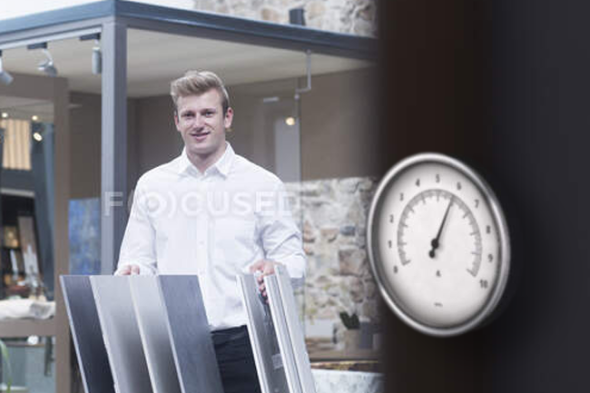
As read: 6 A
